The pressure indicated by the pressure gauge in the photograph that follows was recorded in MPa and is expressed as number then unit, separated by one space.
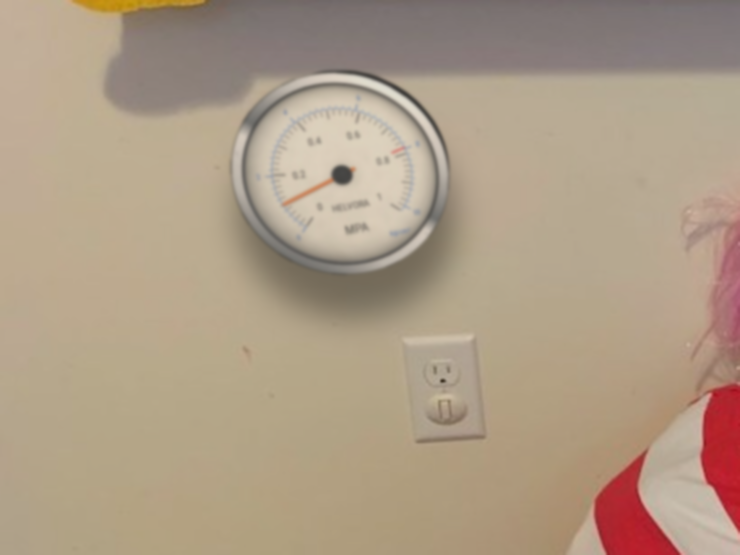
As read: 0.1 MPa
